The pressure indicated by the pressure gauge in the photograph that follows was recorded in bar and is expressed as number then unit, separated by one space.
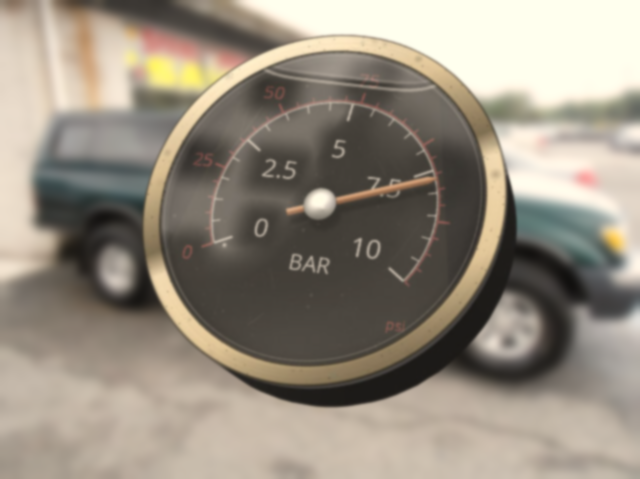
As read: 7.75 bar
